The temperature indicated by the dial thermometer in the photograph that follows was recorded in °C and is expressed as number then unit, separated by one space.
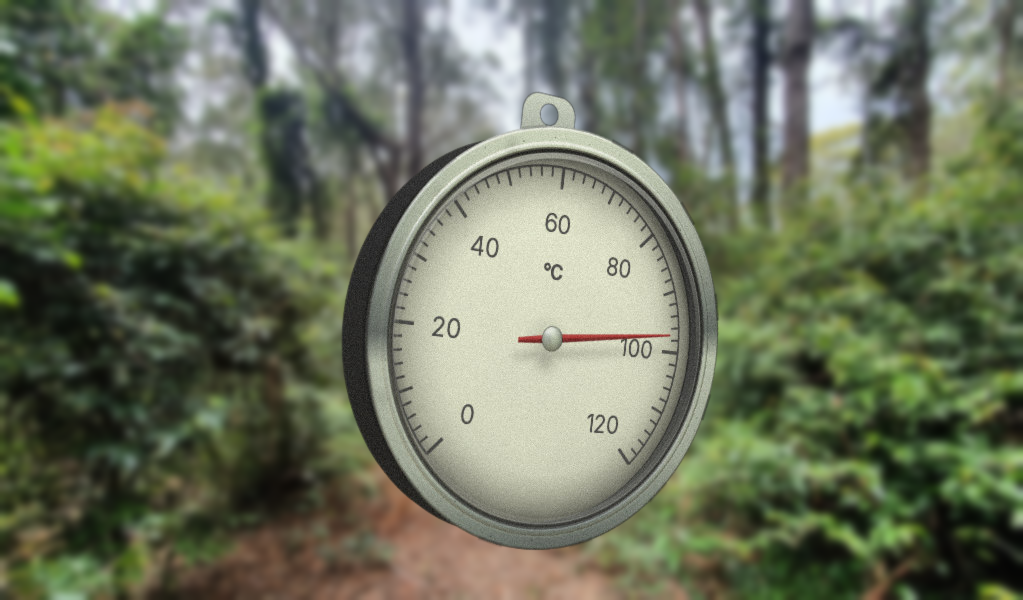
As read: 97 °C
